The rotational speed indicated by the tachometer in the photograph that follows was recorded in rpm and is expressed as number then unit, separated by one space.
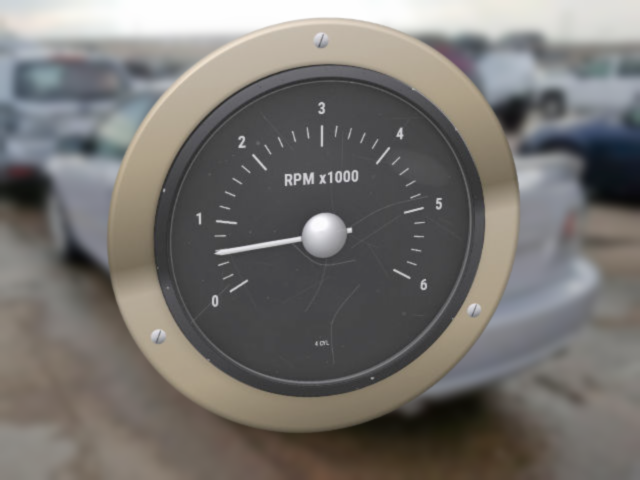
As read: 600 rpm
